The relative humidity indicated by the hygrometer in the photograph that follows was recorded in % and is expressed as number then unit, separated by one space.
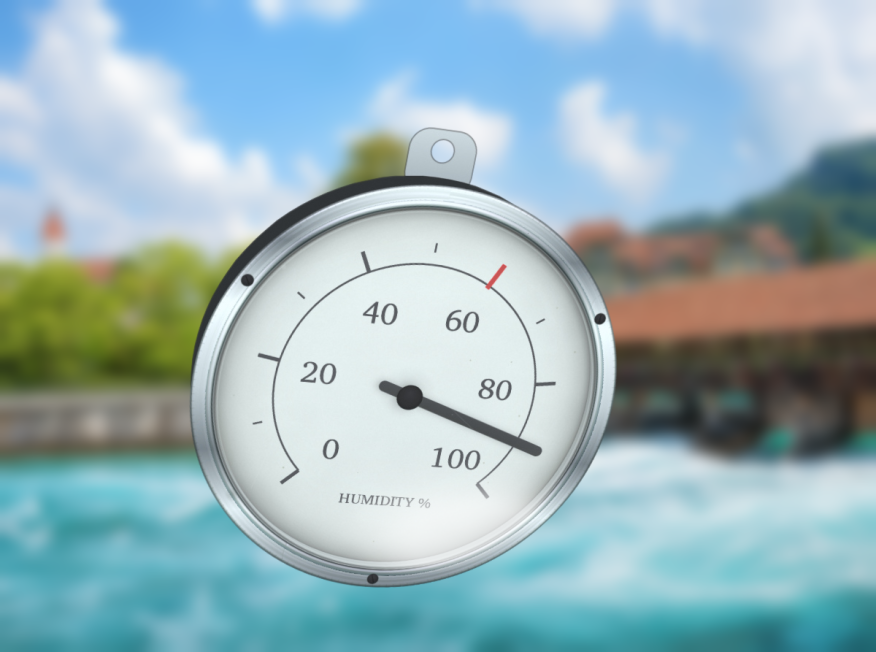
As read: 90 %
